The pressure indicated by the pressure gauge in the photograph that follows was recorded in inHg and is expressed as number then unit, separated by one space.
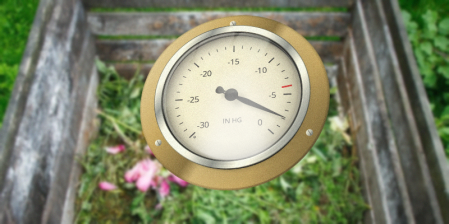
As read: -2 inHg
